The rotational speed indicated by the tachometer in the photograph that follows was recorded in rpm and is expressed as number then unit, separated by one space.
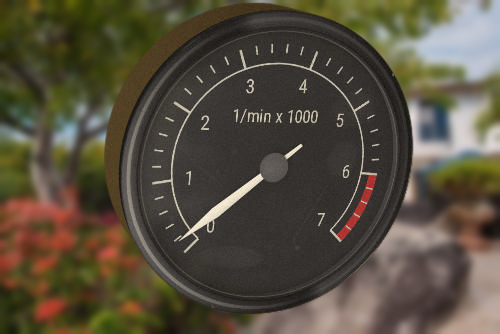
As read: 200 rpm
